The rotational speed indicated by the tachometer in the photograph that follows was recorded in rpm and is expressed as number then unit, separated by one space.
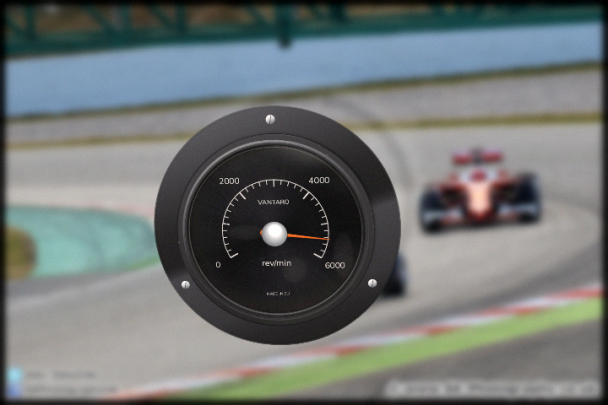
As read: 5400 rpm
